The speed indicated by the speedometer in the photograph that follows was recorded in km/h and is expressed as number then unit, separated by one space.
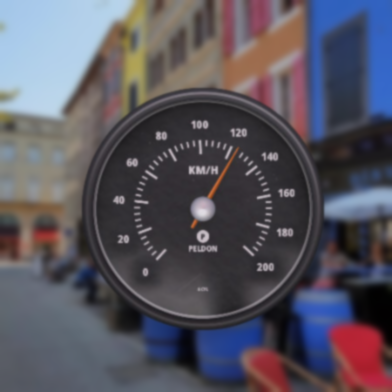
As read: 124 km/h
